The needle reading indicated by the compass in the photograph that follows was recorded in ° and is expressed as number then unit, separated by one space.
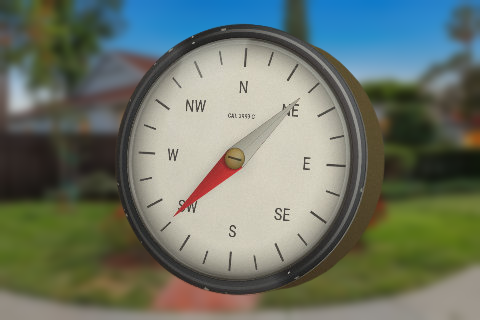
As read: 225 °
